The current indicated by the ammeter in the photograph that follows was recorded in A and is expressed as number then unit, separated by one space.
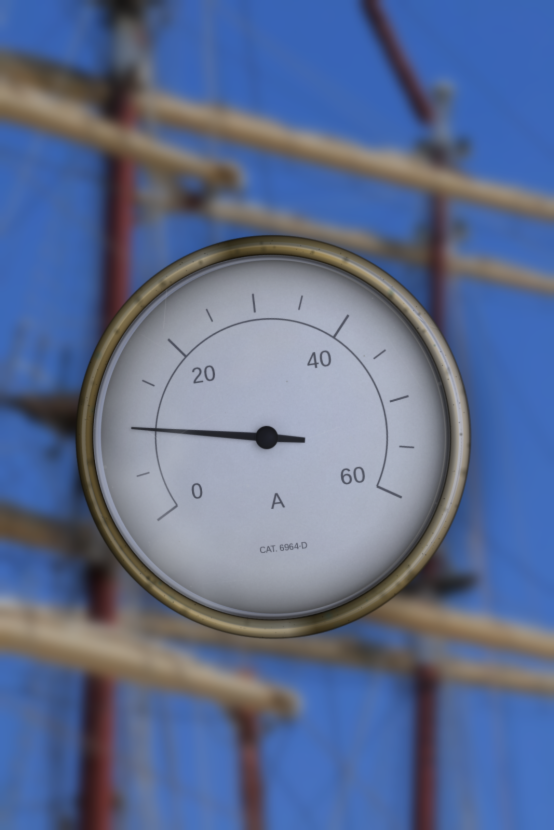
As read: 10 A
